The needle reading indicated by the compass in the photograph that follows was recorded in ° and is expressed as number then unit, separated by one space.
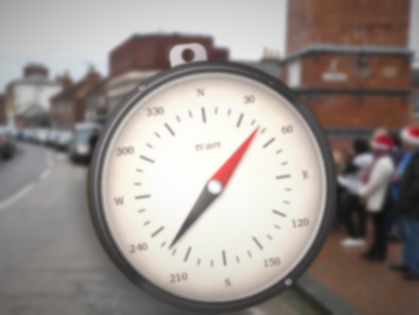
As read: 45 °
